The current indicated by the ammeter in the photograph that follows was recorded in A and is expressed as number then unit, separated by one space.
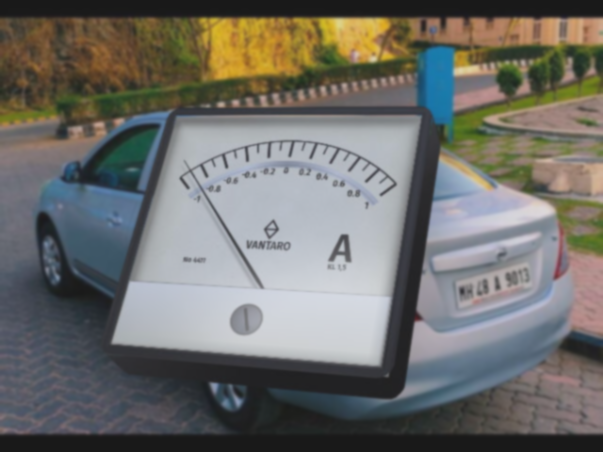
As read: -0.9 A
